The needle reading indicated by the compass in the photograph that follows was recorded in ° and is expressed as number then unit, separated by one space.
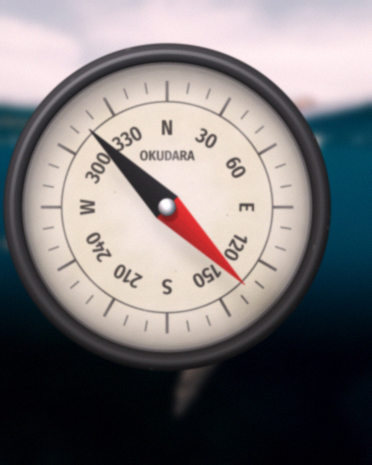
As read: 135 °
